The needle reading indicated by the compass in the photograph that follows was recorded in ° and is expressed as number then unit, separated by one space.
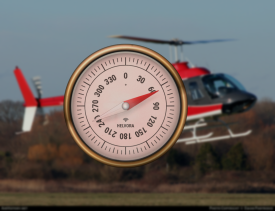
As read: 65 °
